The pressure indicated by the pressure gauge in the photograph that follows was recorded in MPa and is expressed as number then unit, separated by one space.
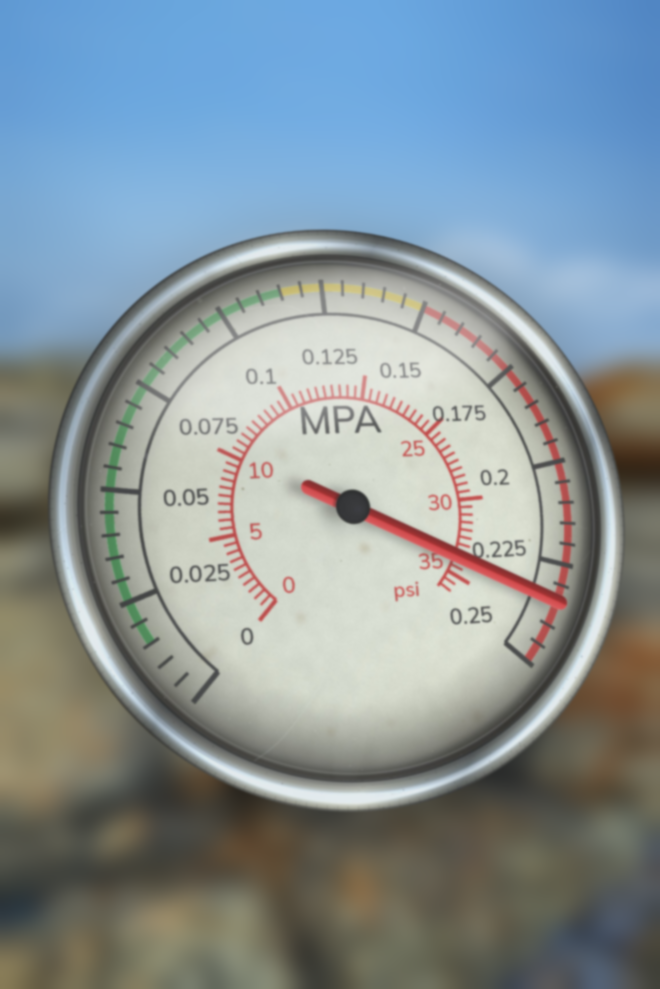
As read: 0.235 MPa
